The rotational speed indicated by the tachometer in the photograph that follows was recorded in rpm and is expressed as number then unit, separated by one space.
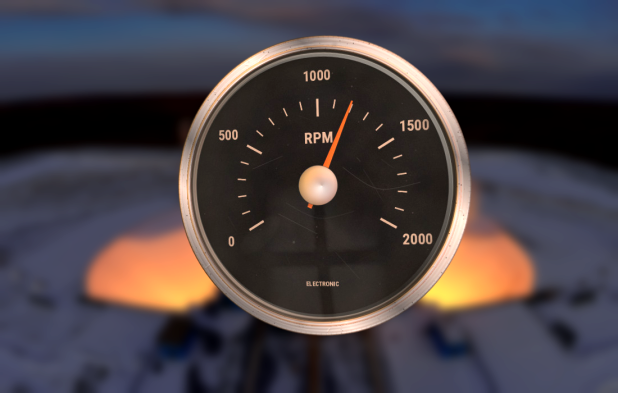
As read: 1200 rpm
